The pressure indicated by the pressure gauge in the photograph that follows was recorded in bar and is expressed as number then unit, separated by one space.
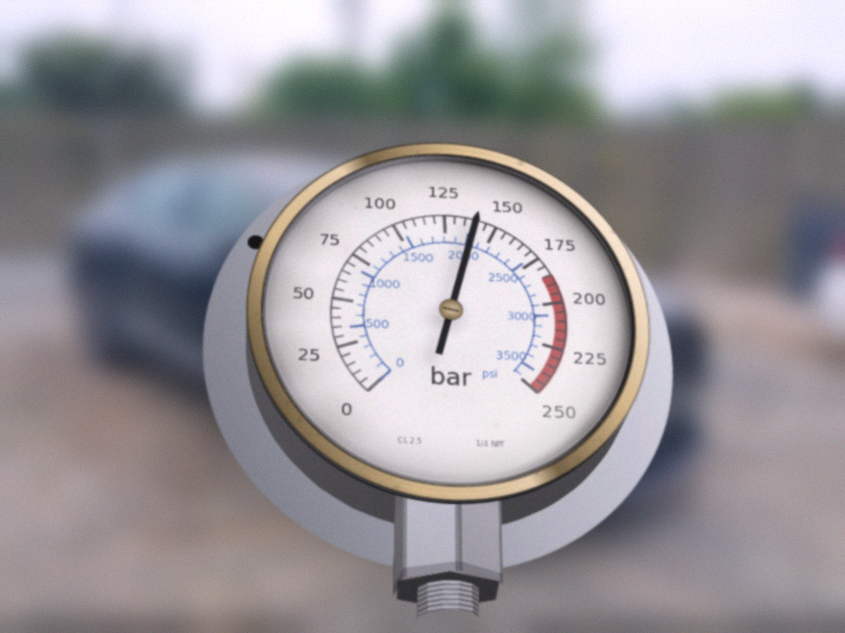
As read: 140 bar
